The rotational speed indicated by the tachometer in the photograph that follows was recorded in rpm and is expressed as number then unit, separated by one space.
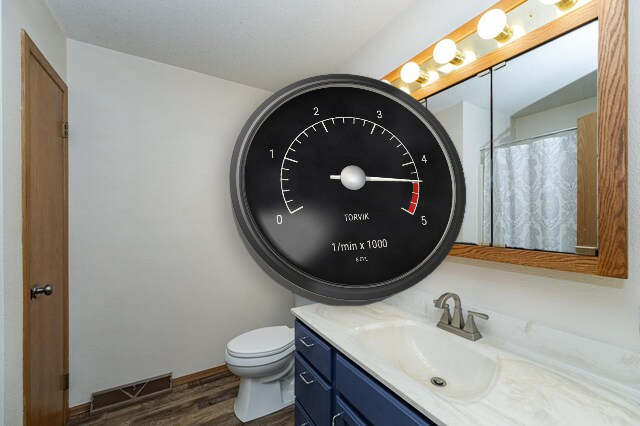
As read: 4400 rpm
